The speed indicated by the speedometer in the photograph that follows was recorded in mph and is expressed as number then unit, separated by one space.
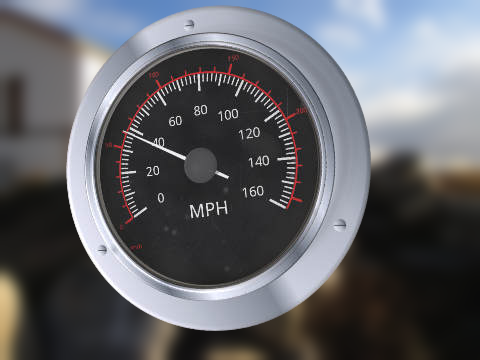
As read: 38 mph
